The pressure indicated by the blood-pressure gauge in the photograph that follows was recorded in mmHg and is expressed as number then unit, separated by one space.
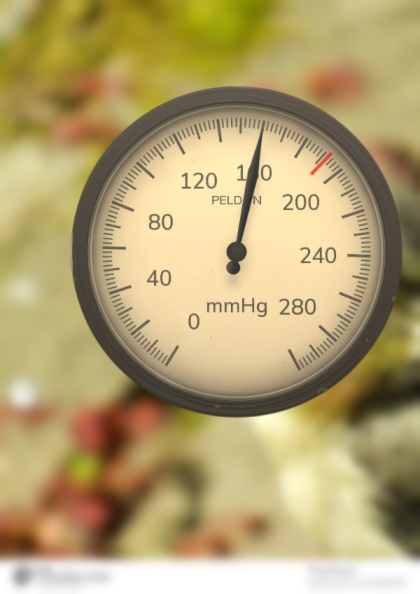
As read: 160 mmHg
